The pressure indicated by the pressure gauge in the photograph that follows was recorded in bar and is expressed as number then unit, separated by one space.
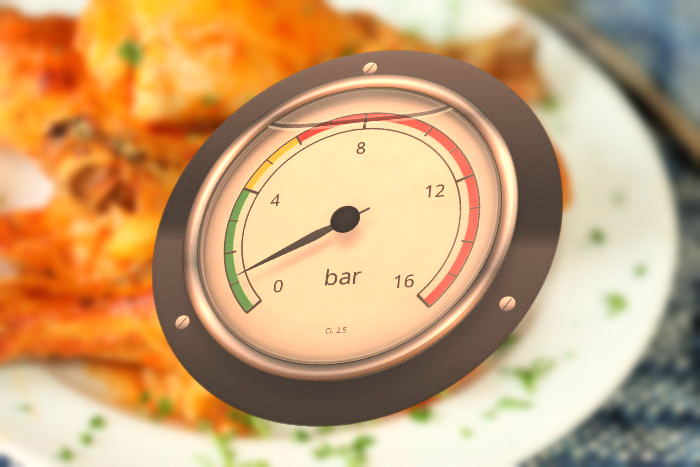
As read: 1 bar
